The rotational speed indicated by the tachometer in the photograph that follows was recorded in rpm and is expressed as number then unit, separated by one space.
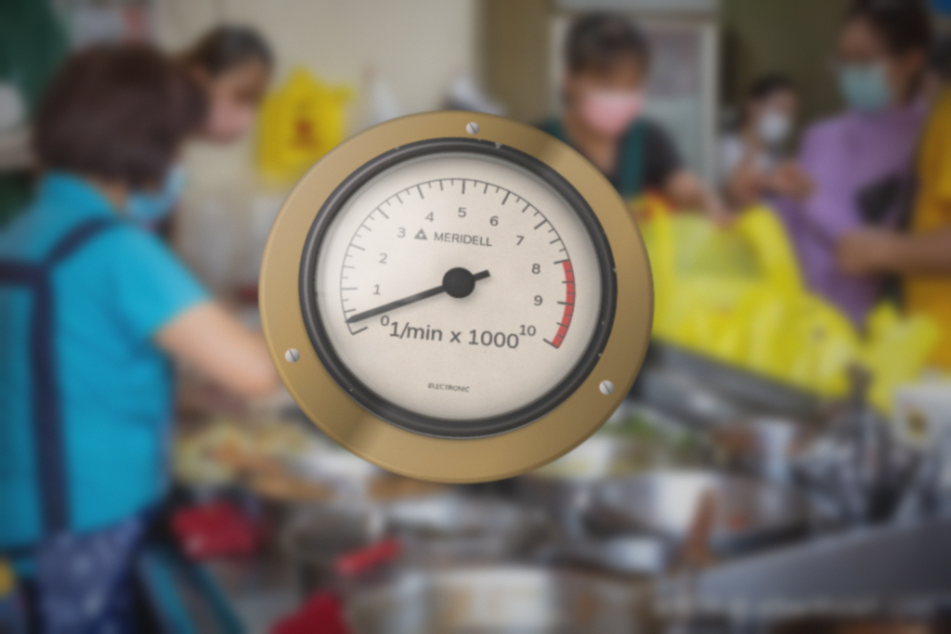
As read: 250 rpm
